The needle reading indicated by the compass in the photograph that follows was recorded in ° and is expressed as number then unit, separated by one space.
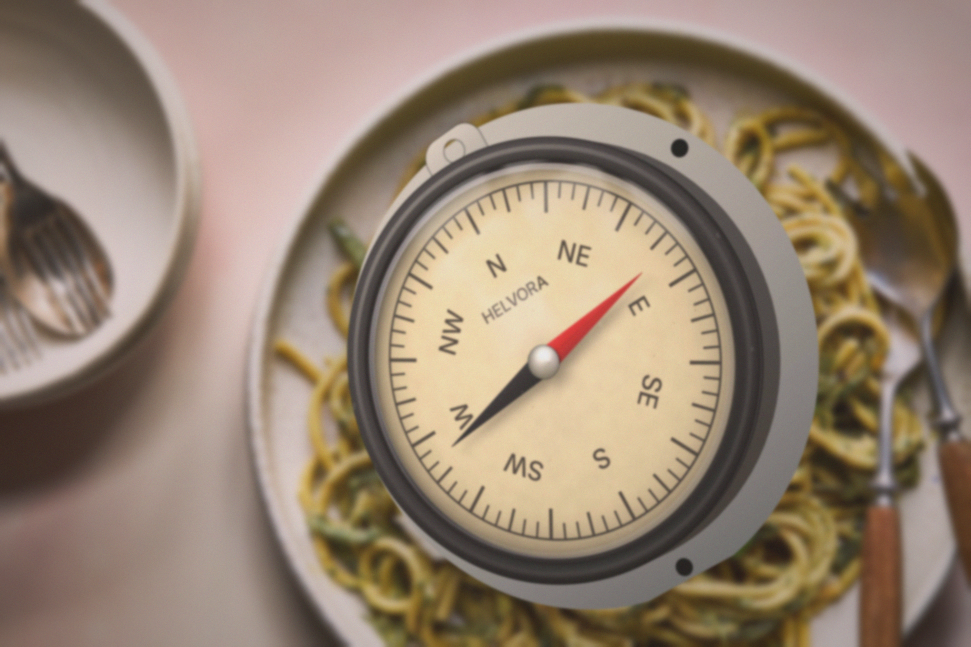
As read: 80 °
